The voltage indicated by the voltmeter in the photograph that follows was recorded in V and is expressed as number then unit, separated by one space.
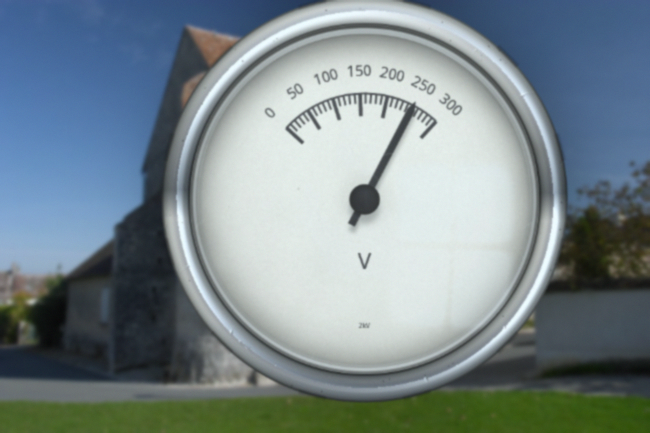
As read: 250 V
